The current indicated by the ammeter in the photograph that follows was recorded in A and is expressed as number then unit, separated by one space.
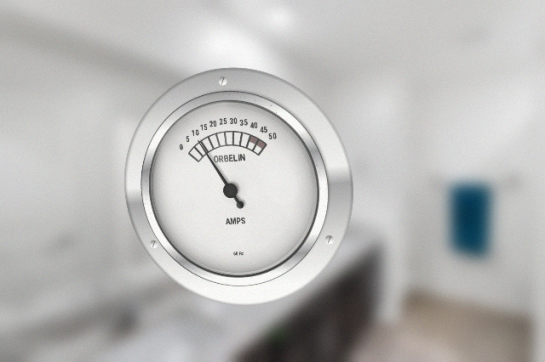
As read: 10 A
